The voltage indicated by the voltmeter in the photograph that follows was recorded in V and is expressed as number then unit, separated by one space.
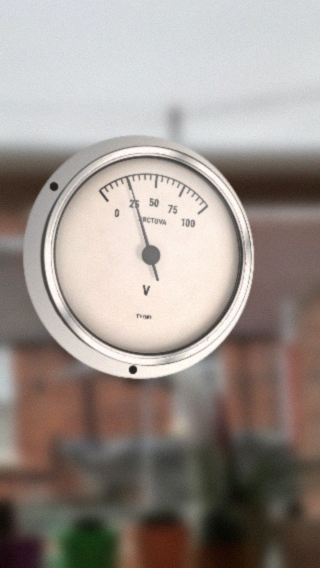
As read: 25 V
